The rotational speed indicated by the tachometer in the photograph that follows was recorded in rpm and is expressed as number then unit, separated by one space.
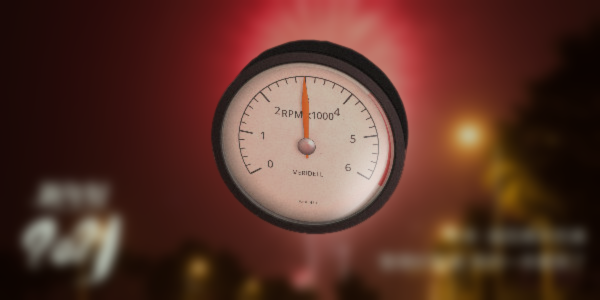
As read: 3000 rpm
